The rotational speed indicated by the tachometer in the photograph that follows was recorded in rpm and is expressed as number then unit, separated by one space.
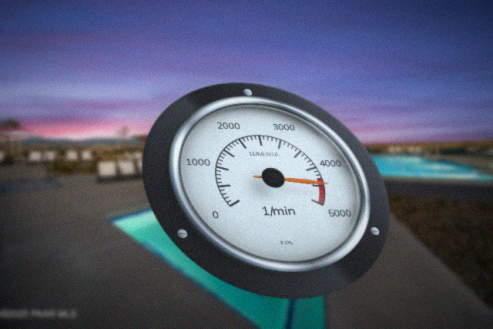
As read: 4500 rpm
